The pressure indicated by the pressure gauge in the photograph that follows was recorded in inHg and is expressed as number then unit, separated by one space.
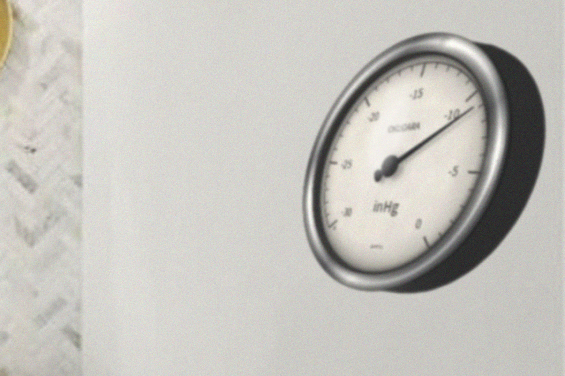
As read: -9 inHg
